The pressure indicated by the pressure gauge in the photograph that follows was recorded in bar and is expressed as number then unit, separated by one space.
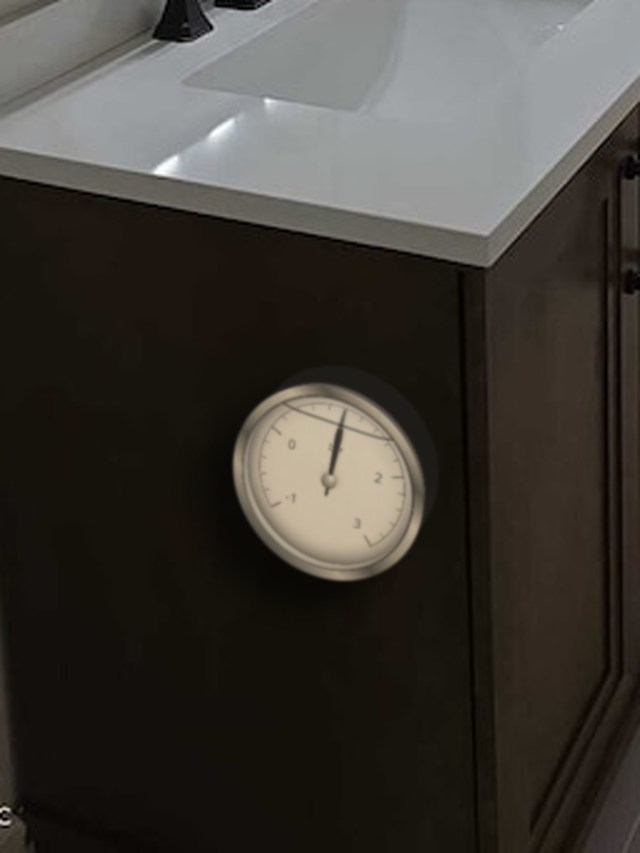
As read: 1 bar
